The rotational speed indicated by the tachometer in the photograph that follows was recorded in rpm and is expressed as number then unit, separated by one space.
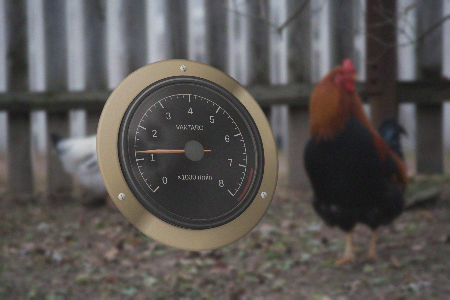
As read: 1200 rpm
